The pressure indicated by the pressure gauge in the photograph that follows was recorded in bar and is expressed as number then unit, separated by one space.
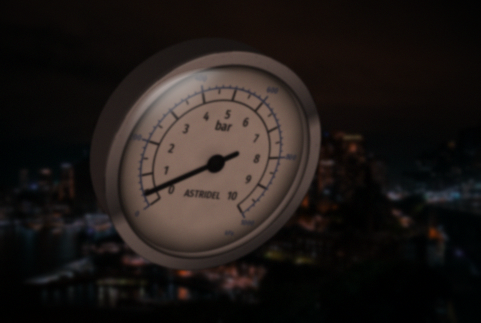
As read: 0.5 bar
